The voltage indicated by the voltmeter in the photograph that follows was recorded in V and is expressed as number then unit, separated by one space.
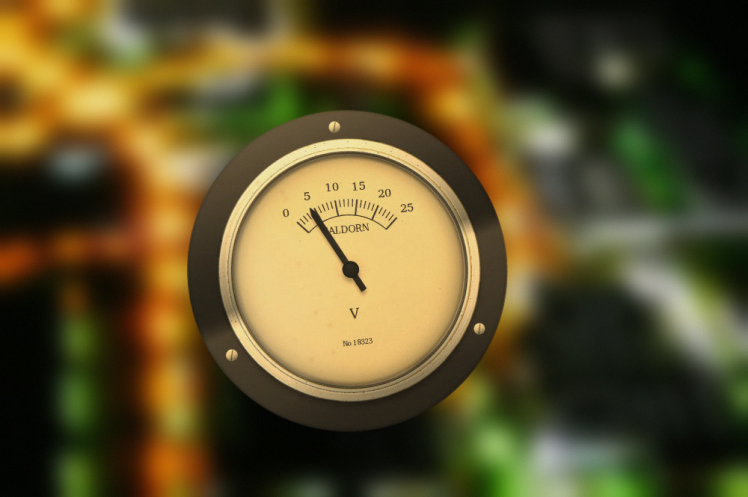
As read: 4 V
